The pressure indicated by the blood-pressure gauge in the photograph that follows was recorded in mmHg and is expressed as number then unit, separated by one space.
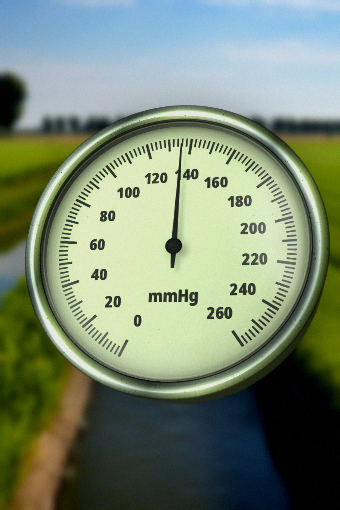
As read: 136 mmHg
